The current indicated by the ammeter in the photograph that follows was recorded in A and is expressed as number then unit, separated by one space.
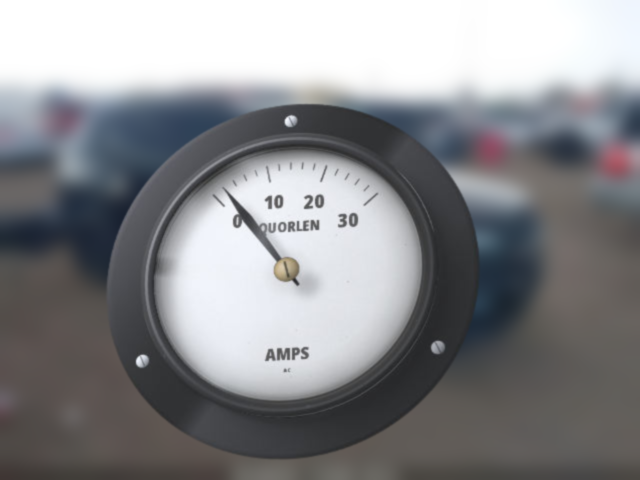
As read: 2 A
